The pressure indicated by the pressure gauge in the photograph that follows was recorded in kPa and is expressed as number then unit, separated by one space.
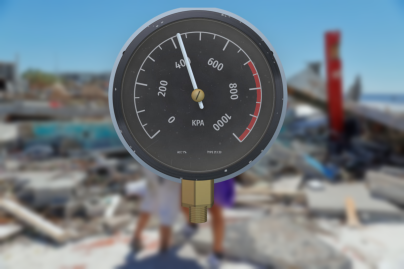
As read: 425 kPa
